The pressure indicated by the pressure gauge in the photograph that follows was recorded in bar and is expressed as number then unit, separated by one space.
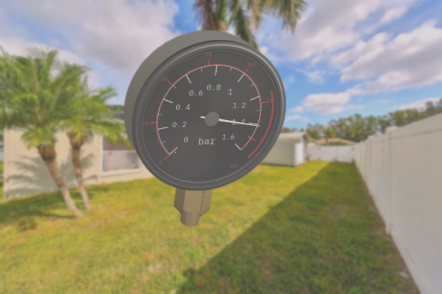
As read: 1.4 bar
